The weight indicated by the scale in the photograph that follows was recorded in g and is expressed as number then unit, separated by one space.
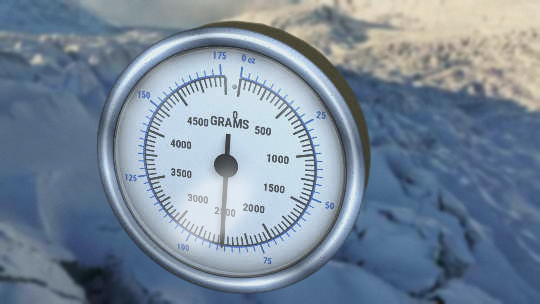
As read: 2500 g
